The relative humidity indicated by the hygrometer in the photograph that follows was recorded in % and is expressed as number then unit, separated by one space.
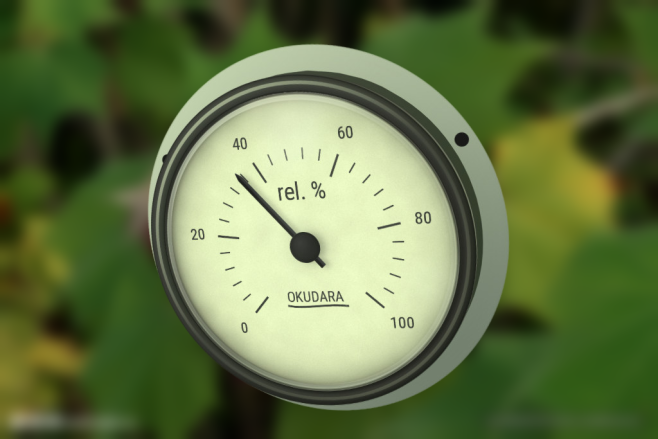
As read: 36 %
